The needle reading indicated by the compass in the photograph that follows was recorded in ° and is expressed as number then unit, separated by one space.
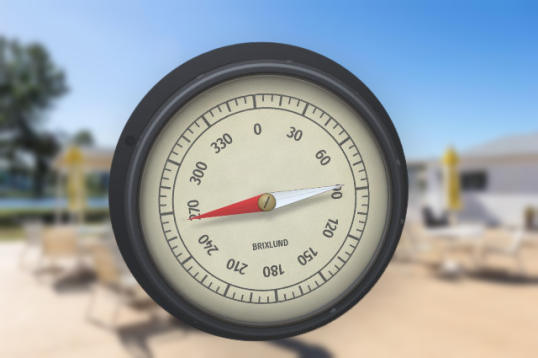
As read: 265 °
